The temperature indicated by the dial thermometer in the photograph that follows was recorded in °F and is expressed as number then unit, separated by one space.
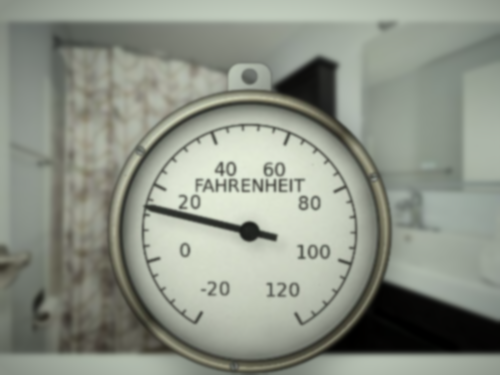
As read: 14 °F
